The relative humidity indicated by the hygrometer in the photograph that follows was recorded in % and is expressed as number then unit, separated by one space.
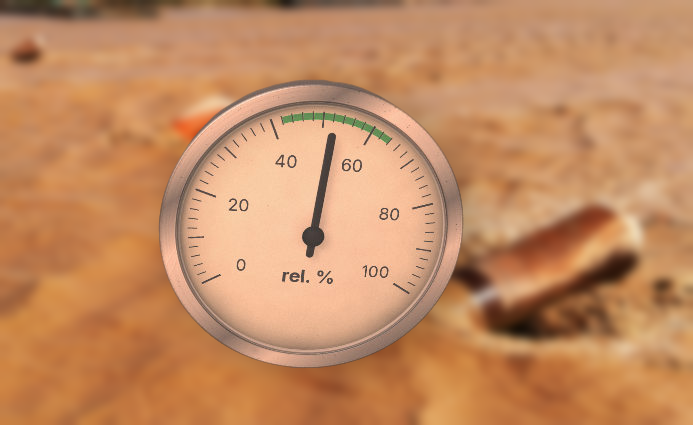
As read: 52 %
